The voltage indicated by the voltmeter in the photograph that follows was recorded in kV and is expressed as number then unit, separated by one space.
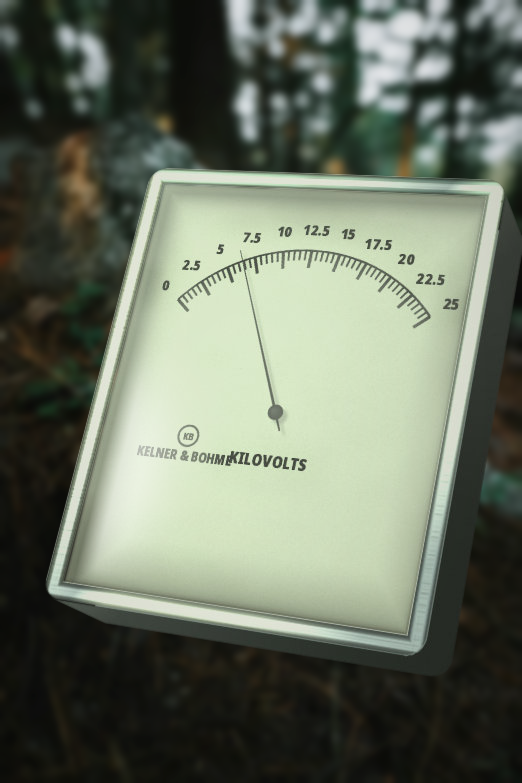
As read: 6.5 kV
